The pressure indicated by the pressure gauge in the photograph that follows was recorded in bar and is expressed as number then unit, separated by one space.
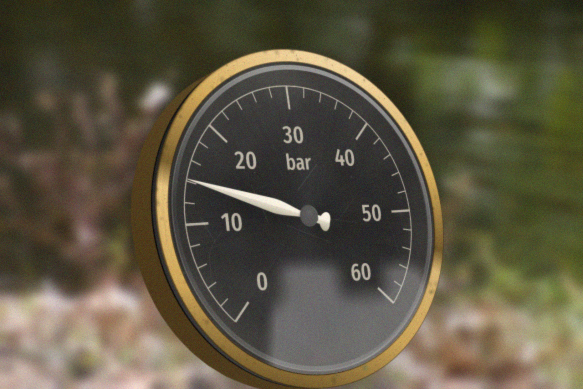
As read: 14 bar
